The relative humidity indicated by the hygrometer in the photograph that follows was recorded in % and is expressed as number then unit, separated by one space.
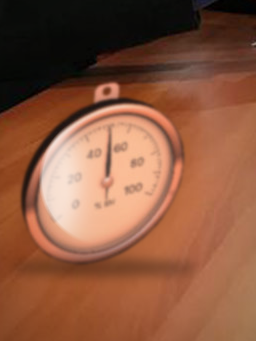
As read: 50 %
